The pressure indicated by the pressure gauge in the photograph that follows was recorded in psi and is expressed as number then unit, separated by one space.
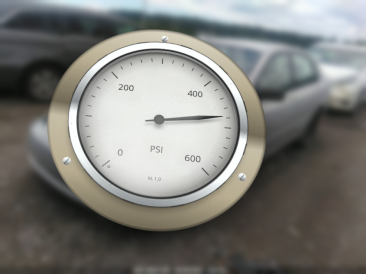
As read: 480 psi
